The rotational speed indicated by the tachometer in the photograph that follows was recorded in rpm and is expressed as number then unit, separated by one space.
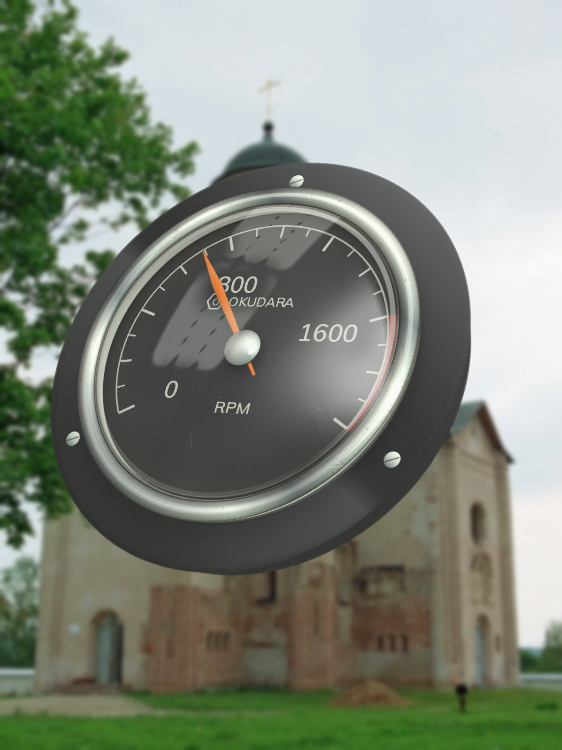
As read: 700 rpm
